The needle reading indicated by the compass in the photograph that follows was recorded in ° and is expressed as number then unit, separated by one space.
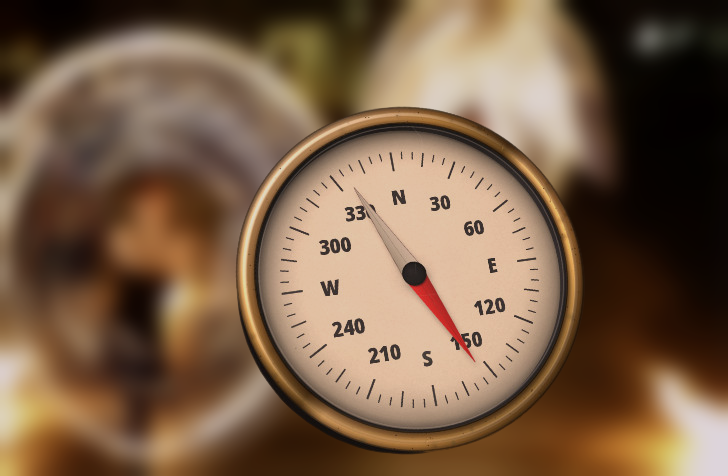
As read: 155 °
